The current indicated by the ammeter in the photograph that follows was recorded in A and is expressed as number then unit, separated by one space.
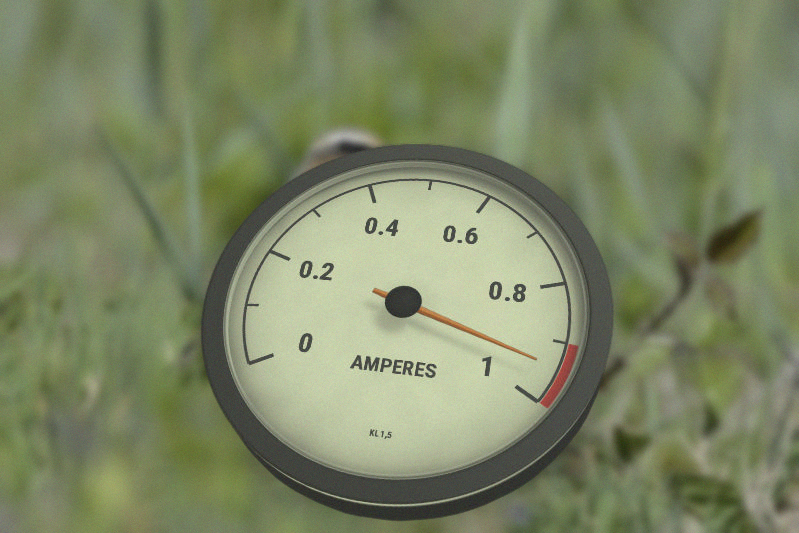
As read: 0.95 A
